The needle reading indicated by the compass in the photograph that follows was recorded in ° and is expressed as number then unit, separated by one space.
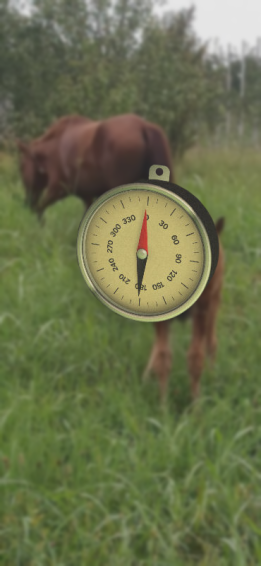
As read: 0 °
